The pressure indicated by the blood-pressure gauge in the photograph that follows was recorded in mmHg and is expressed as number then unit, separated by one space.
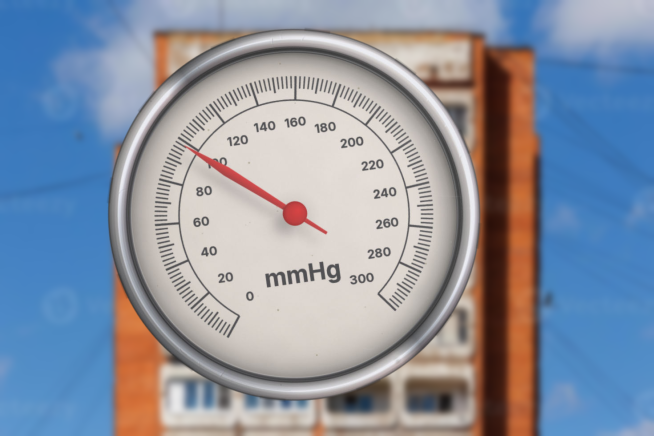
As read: 98 mmHg
